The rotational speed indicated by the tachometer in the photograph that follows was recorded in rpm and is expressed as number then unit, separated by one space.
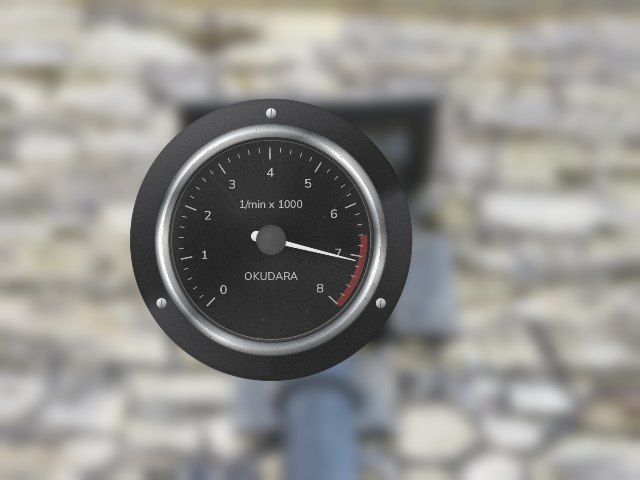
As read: 7100 rpm
